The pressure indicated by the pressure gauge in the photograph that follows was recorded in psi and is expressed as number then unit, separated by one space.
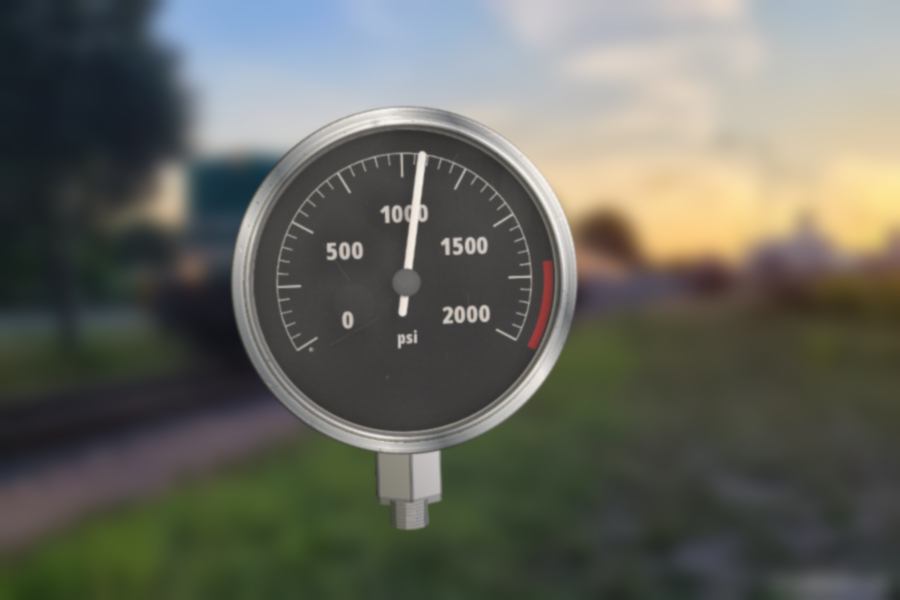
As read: 1075 psi
